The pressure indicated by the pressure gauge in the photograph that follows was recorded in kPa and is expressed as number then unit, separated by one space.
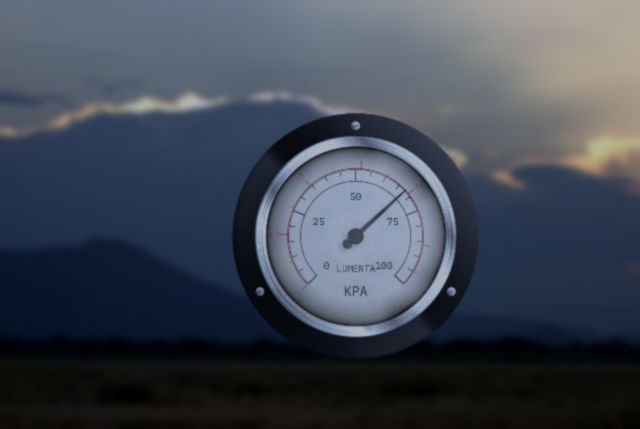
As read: 67.5 kPa
